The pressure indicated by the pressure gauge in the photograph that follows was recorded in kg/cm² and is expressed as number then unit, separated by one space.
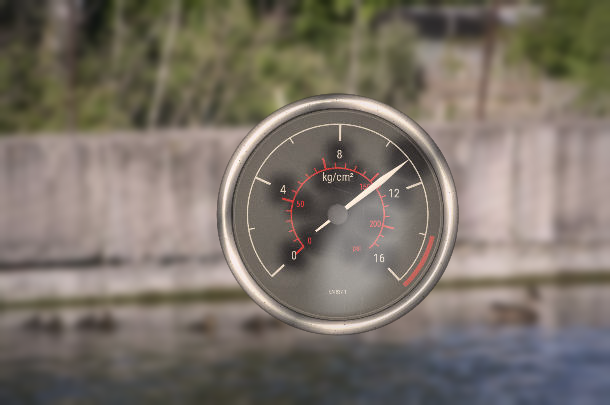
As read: 11 kg/cm²
